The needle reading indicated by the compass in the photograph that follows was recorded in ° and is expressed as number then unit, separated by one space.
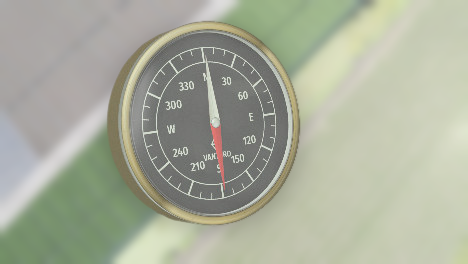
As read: 180 °
